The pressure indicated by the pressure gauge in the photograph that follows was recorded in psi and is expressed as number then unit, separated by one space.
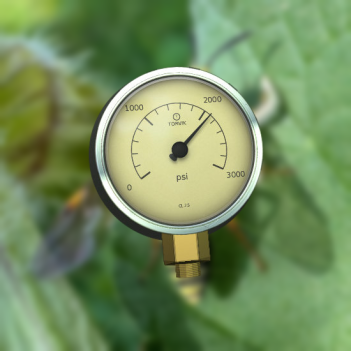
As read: 2100 psi
